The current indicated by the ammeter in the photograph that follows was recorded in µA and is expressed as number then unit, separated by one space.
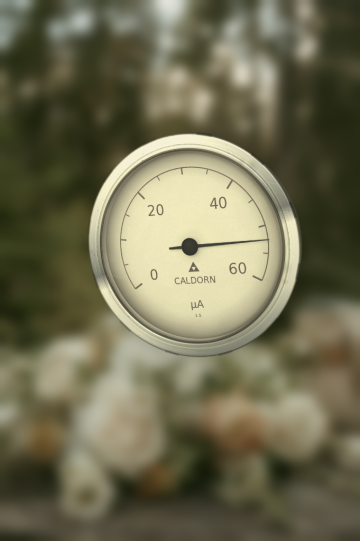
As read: 52.5 µA
